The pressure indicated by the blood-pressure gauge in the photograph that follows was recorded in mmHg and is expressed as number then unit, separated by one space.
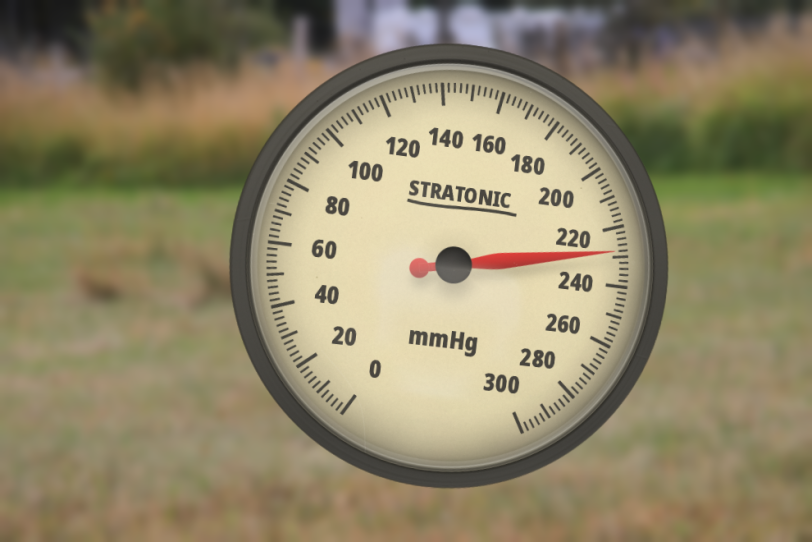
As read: 228 mmHg
